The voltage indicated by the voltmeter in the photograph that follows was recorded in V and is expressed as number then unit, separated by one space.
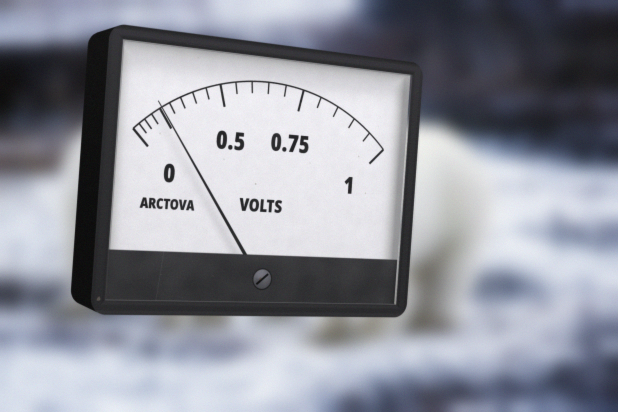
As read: 0.25 V
